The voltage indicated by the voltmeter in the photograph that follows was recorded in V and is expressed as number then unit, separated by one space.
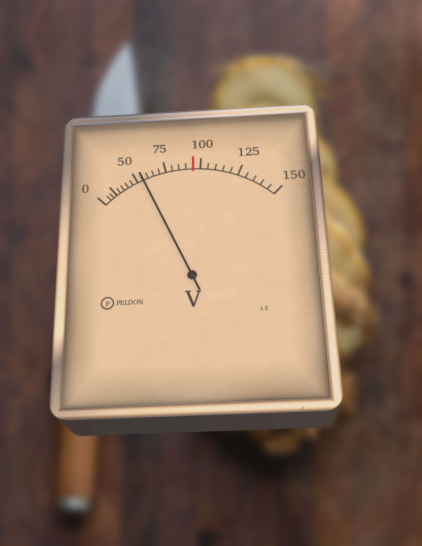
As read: 55 V
